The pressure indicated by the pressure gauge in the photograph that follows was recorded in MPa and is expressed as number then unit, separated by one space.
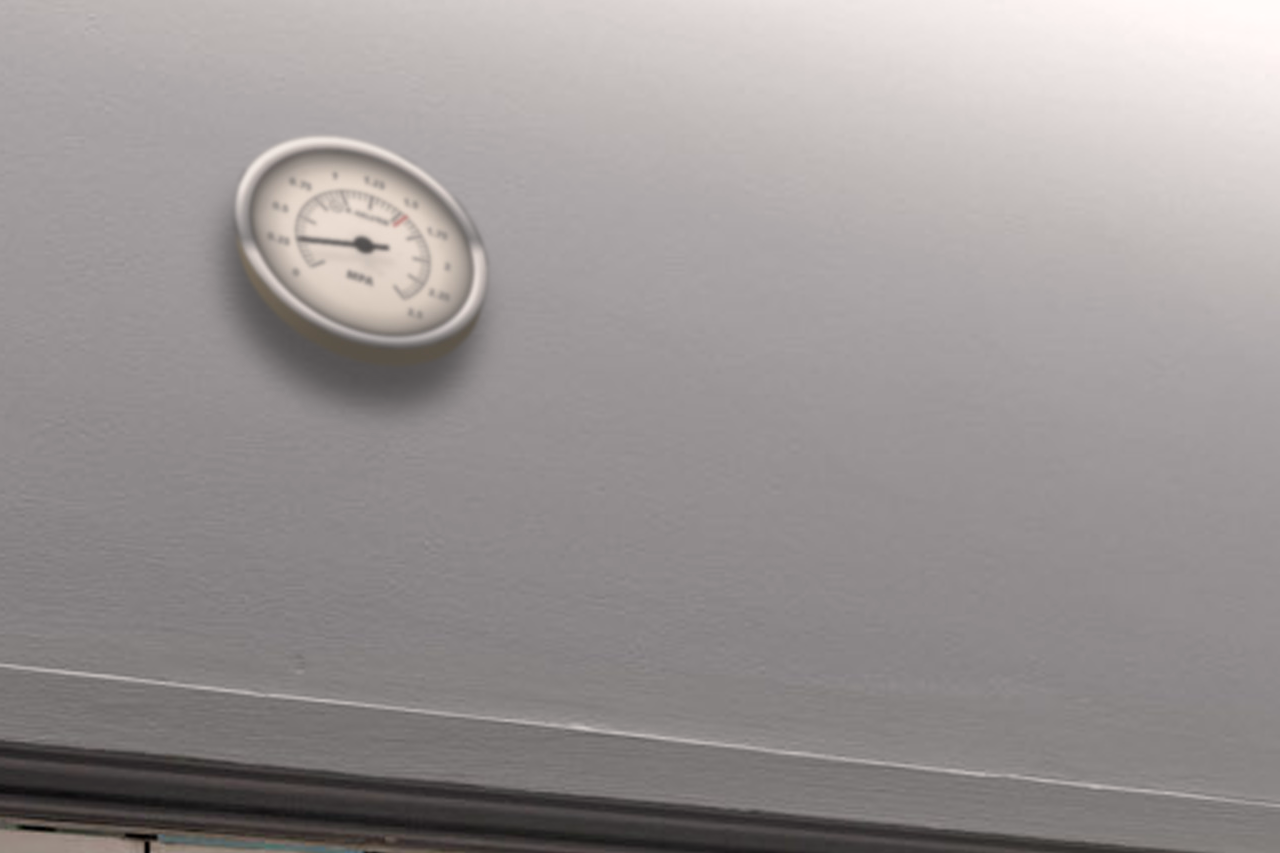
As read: 0.25 MPa
